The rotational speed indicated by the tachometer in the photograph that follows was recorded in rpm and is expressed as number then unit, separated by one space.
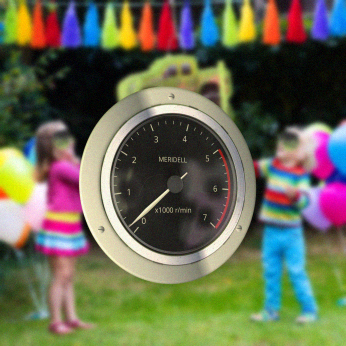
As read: 200 rpm
